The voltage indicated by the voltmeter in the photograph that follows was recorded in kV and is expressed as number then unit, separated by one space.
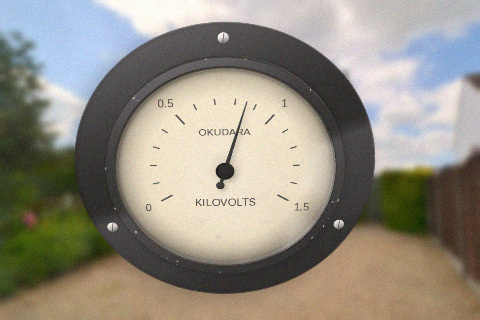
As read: 0.85 kV
